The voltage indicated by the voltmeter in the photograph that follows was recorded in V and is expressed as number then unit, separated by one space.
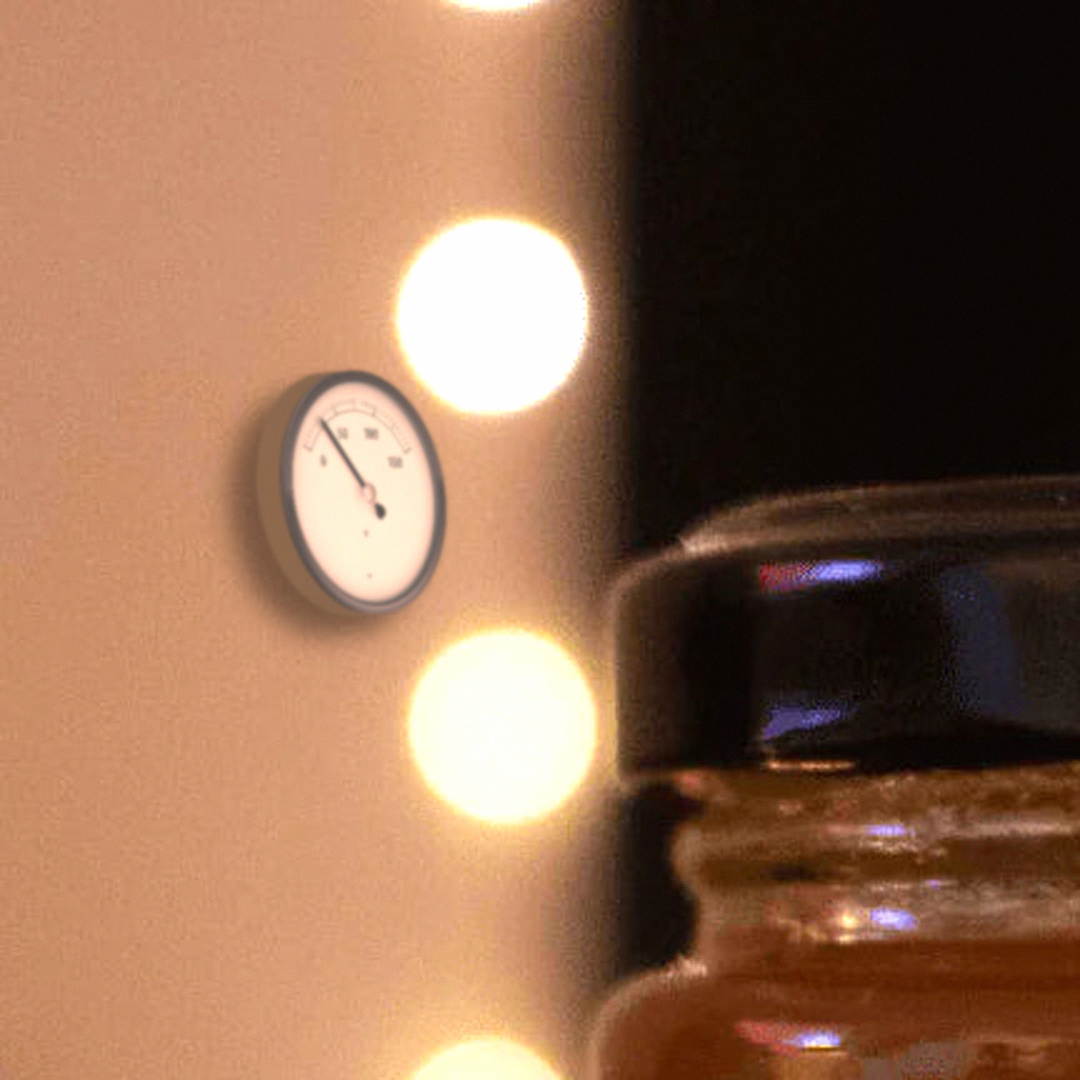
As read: 25 V
